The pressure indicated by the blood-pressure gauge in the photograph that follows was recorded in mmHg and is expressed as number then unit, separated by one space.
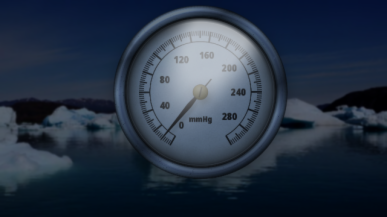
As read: 10 mmHg
